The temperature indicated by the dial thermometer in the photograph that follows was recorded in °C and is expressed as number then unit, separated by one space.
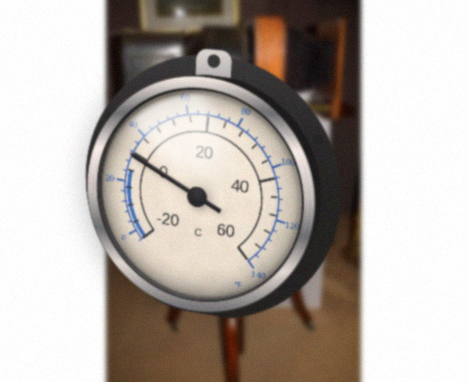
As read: 0 °C
